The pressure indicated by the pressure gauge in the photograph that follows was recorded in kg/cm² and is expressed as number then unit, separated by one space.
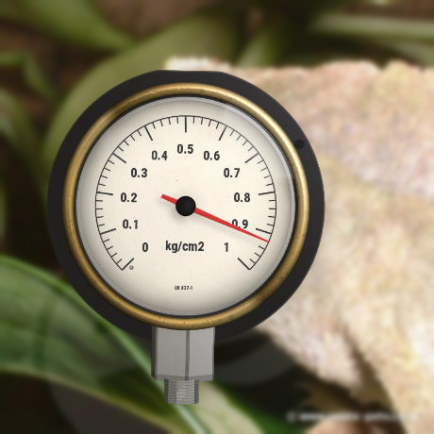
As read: 0.92 kg/cm²
